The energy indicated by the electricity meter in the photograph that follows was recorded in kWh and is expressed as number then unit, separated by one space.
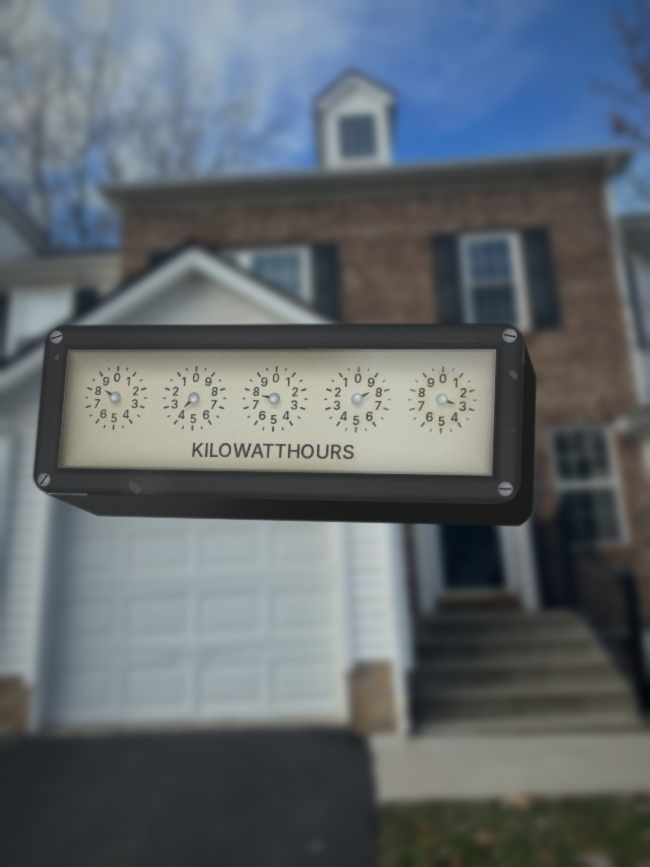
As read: 83783 kWh
